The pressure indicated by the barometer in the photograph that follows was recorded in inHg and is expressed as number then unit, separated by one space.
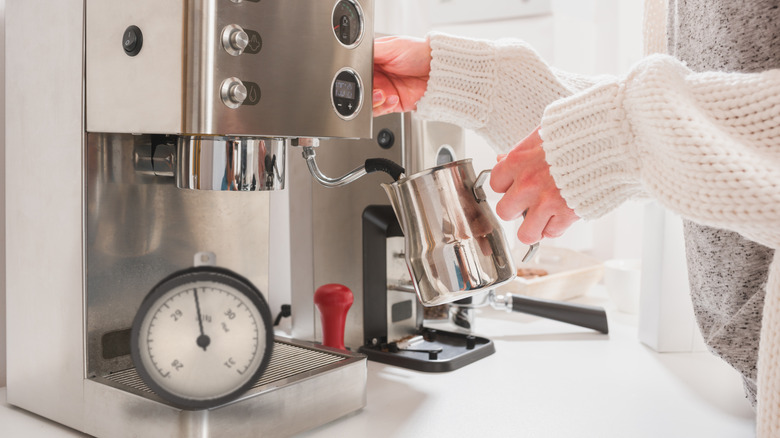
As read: 29.4 inHg
